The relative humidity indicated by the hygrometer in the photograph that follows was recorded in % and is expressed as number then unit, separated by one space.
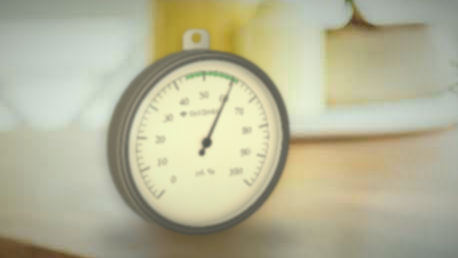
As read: 60 %
